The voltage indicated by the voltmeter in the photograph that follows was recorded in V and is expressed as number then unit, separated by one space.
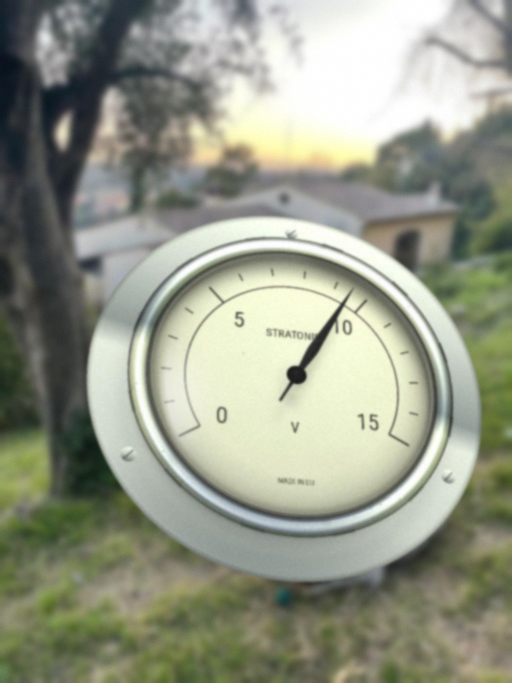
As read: 9.5 V
